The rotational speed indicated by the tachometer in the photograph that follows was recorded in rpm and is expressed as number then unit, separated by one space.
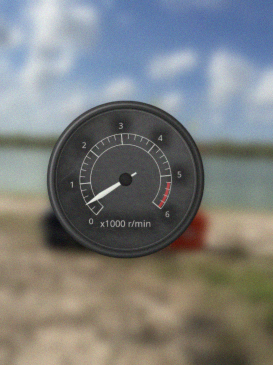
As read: 400 rpm
